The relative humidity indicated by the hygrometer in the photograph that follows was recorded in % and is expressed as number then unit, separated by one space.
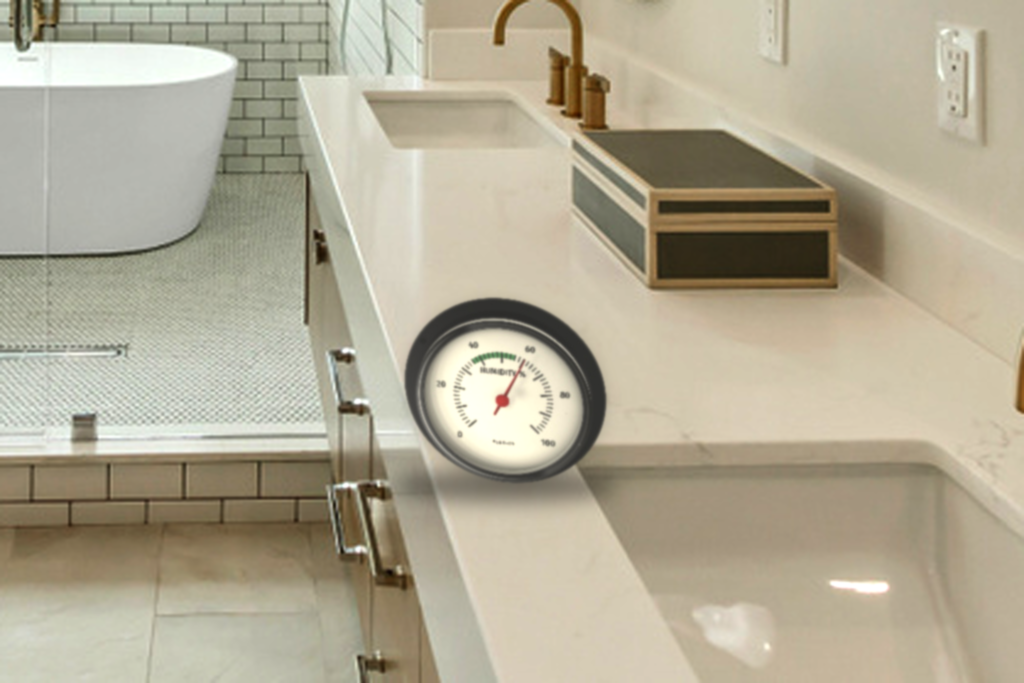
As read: 60 %
